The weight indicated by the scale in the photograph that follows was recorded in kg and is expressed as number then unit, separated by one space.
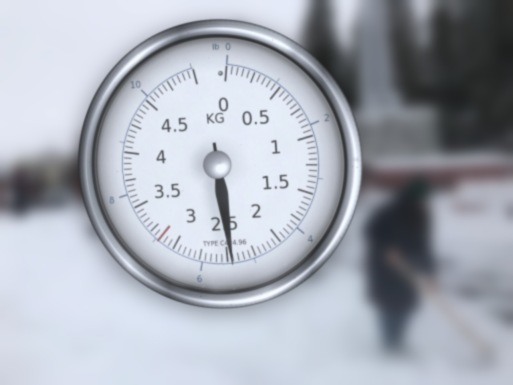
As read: 2.45 kg
